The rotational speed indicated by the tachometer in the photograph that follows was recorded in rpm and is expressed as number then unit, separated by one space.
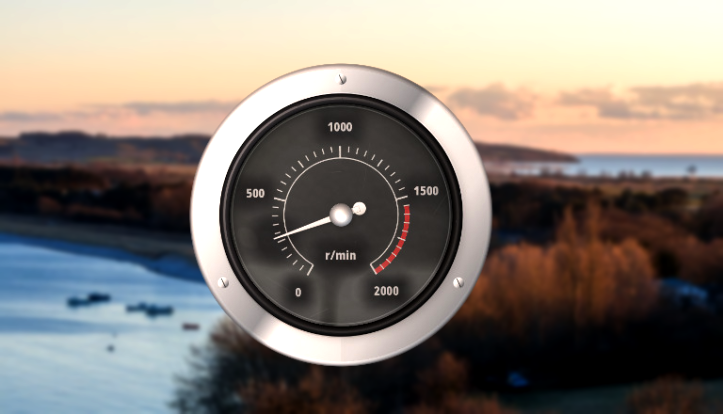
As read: 275 rpm
